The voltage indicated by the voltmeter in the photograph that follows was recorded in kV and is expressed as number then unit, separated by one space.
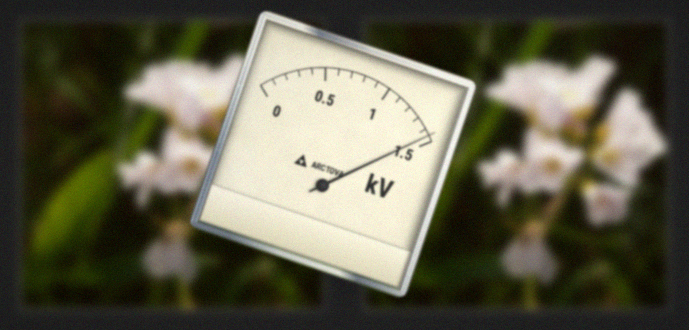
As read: 1.45 kV
